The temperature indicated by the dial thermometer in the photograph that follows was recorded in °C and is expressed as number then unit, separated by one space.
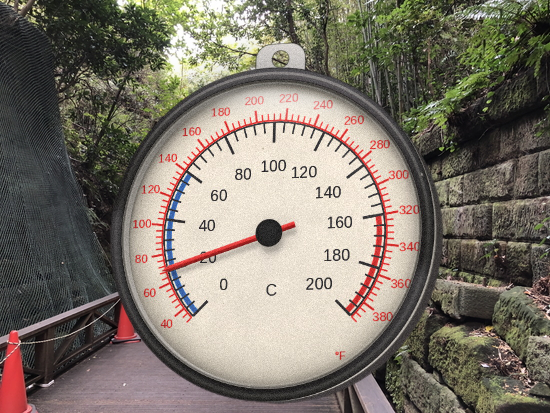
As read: 20 °C
